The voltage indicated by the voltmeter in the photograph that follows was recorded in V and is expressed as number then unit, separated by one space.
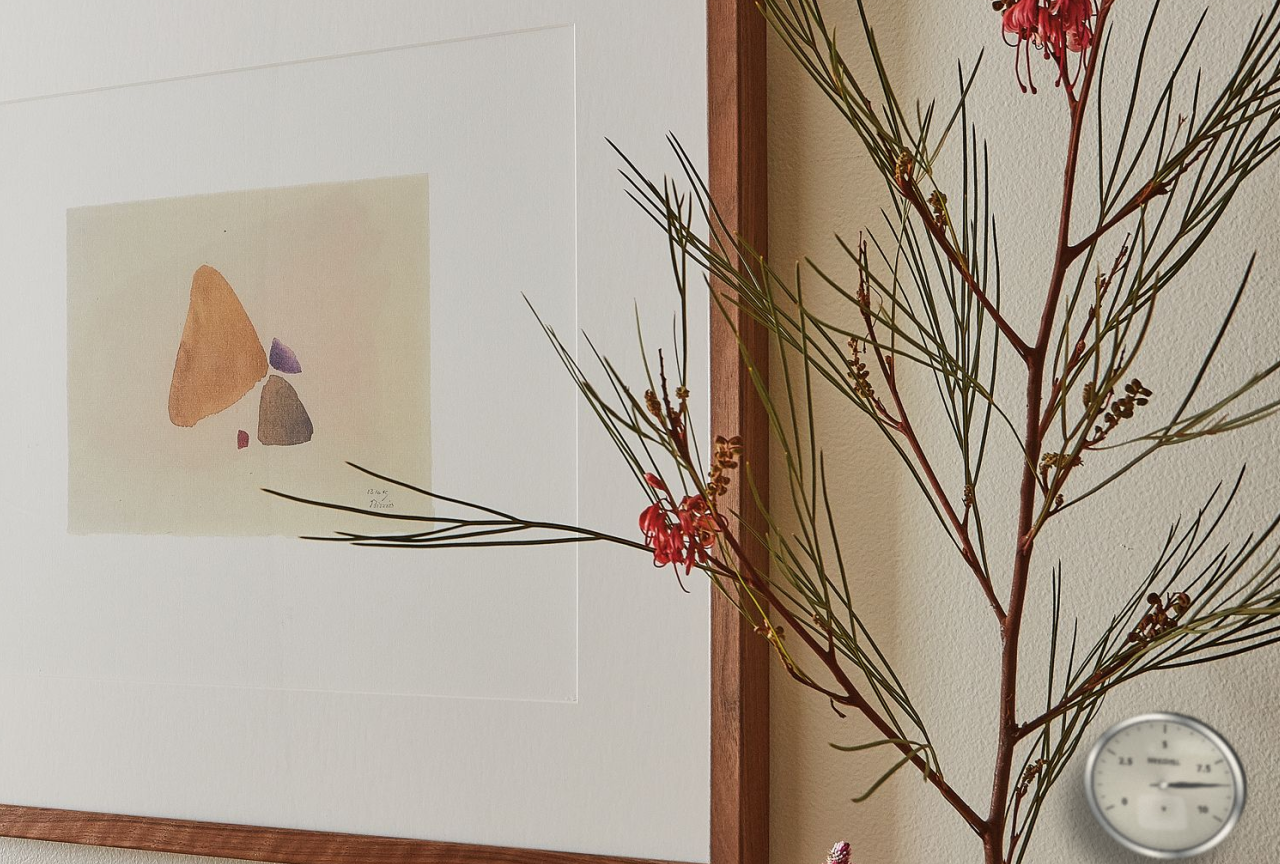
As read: 8.5 V
